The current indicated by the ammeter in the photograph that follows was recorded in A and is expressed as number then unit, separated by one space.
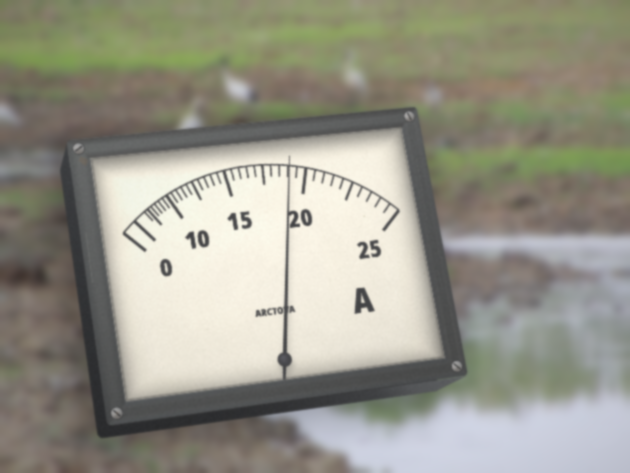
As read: 19 A
